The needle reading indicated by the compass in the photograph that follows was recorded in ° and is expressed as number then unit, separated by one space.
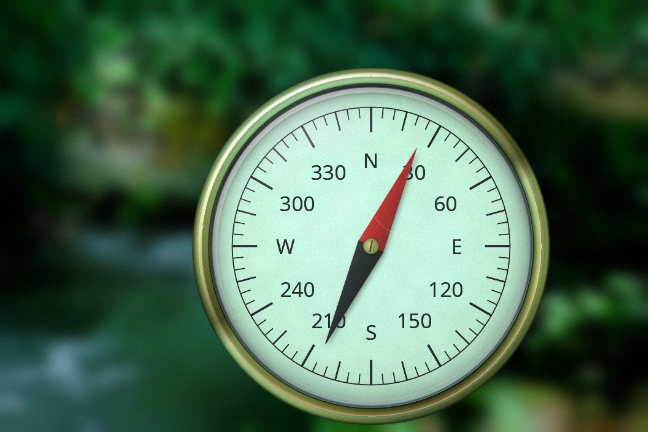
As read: 25 °
